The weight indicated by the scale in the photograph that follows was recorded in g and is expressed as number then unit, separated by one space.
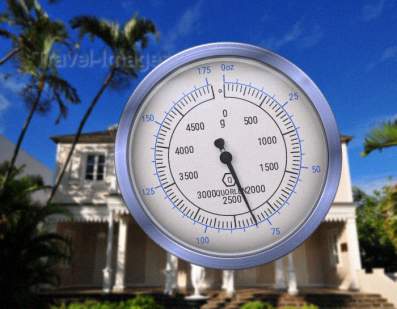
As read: 2250 g
